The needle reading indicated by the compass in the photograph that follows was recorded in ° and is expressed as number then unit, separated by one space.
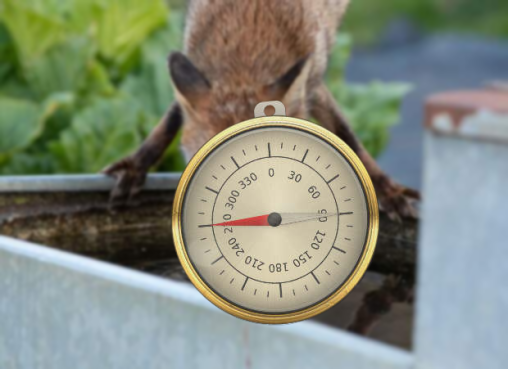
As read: 270 °
